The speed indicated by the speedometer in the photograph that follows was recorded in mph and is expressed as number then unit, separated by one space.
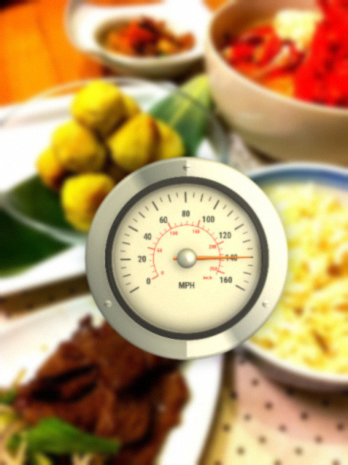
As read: 140 mph
